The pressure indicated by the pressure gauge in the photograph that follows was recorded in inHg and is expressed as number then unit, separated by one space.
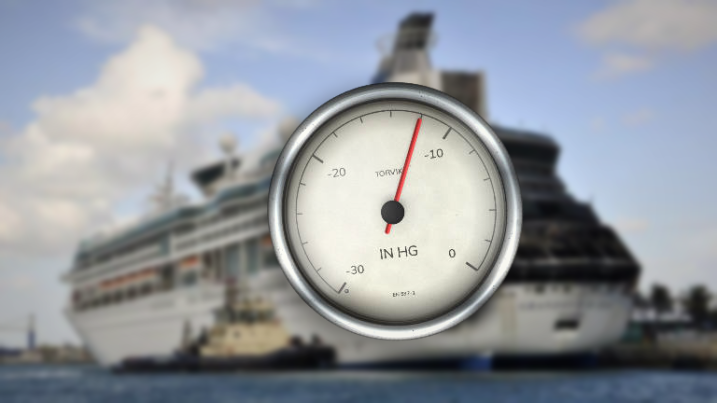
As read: -12 inHg
